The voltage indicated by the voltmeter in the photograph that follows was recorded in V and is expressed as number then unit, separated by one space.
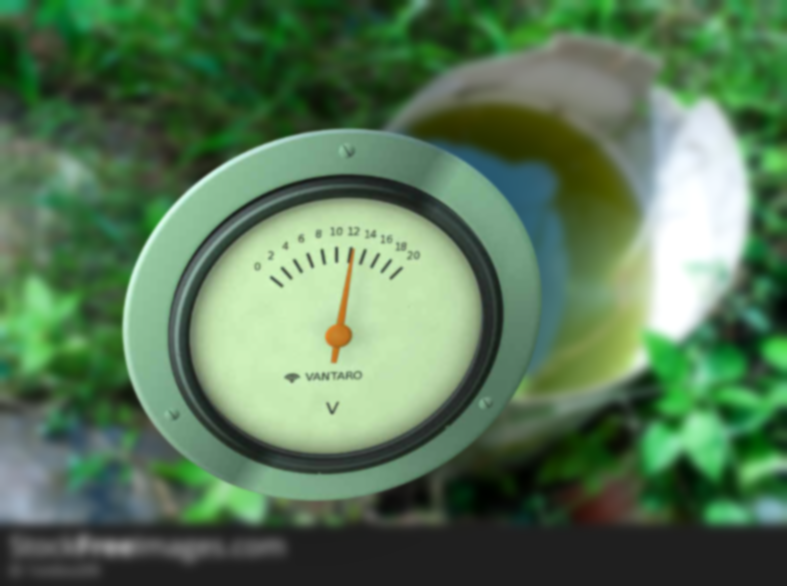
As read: 12 V
